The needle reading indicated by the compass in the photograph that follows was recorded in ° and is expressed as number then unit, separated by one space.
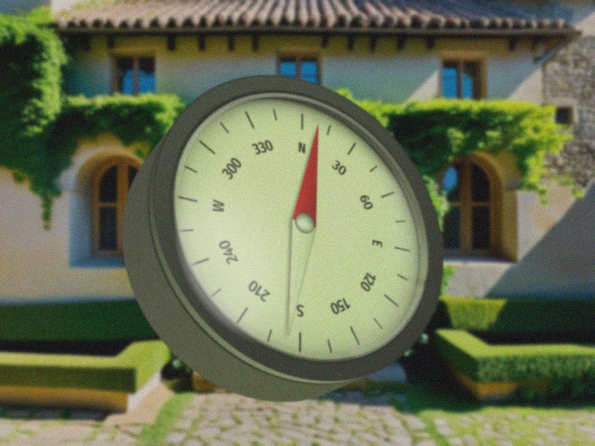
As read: 7.5 °
